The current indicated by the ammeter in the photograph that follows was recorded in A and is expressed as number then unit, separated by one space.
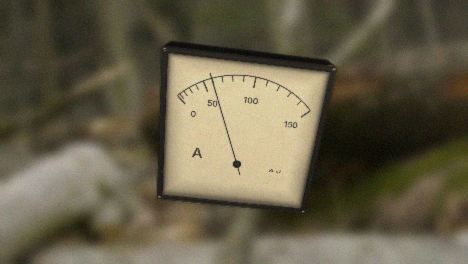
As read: 60 A
